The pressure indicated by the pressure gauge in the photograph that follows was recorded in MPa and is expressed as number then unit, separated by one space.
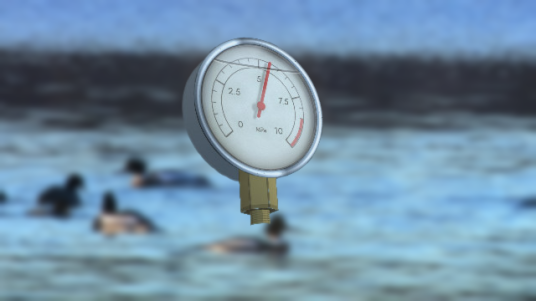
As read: 5.5 MPa
